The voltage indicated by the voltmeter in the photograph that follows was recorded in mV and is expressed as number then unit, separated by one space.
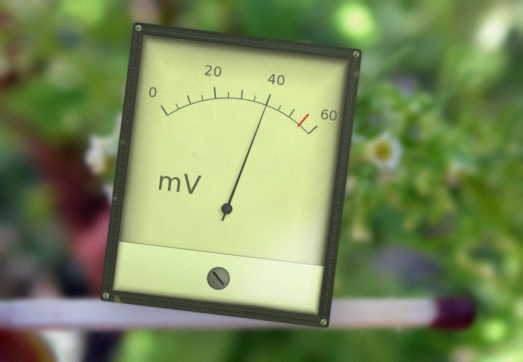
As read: 40 mV
